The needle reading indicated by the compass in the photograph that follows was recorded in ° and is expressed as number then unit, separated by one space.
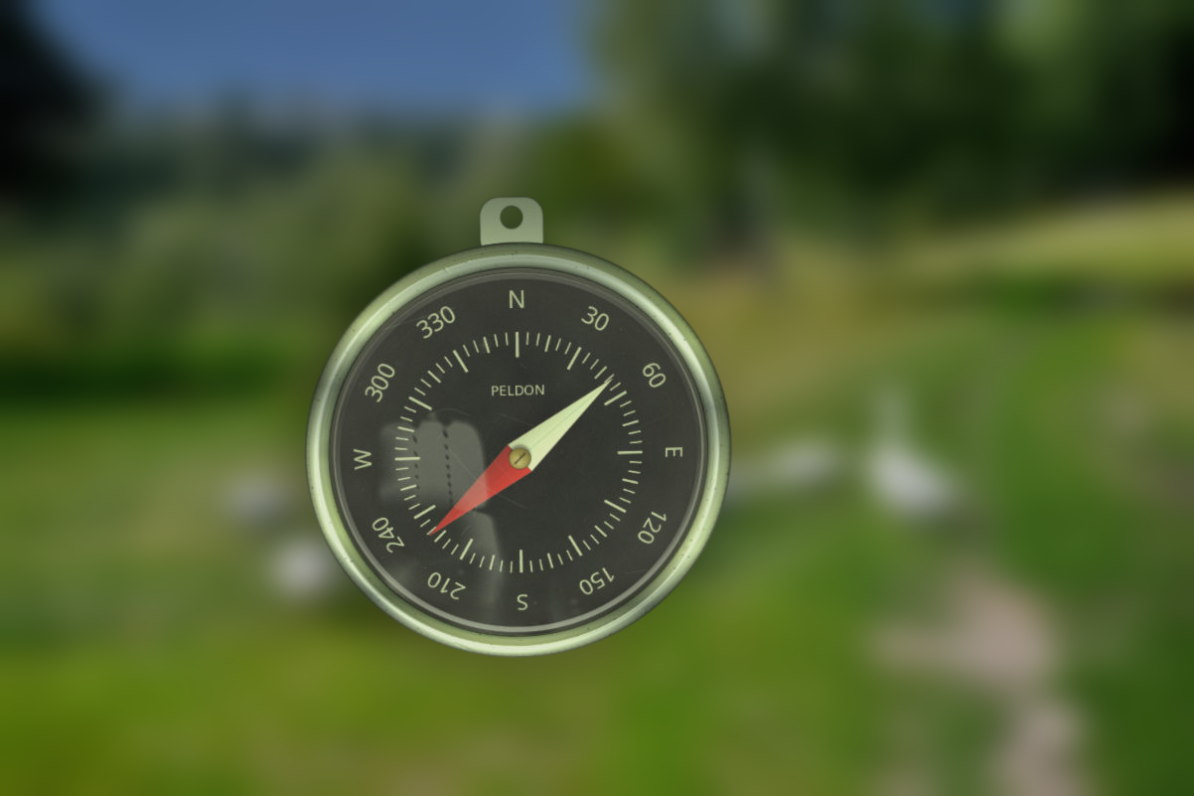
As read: 230 °
